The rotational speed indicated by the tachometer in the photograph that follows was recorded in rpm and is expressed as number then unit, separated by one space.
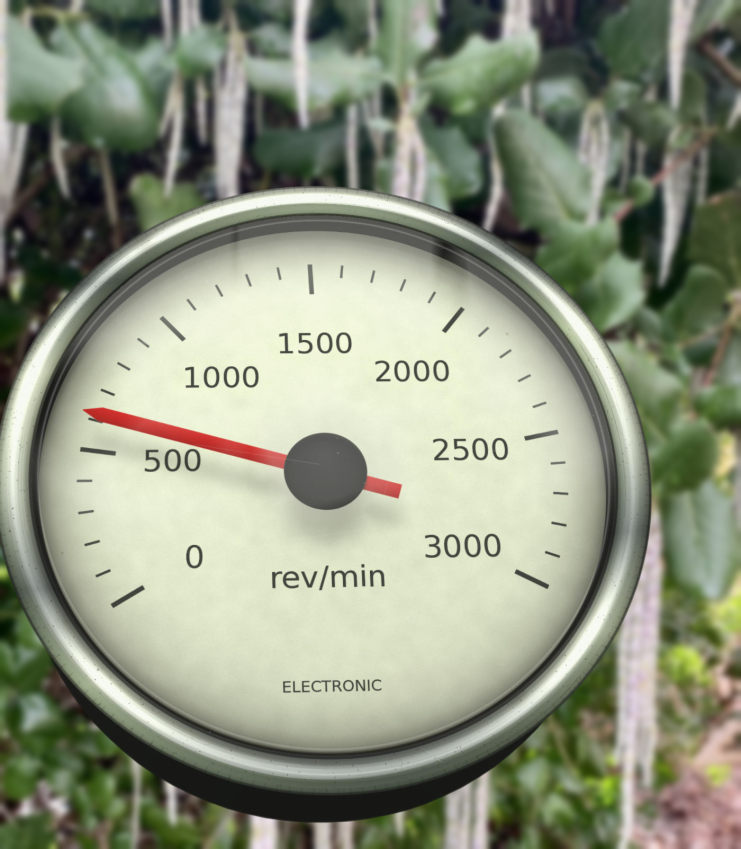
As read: 600 rpm
